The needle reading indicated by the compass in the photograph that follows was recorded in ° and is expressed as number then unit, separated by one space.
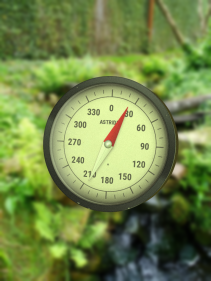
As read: 25 °
